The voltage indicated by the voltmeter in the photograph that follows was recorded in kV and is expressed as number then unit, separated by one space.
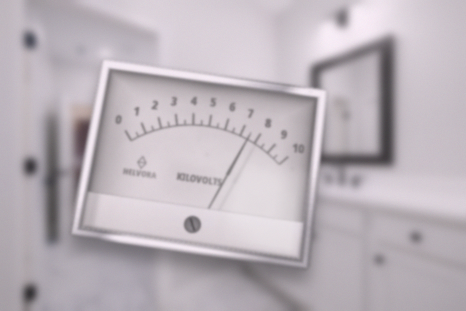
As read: 7.5 kV
